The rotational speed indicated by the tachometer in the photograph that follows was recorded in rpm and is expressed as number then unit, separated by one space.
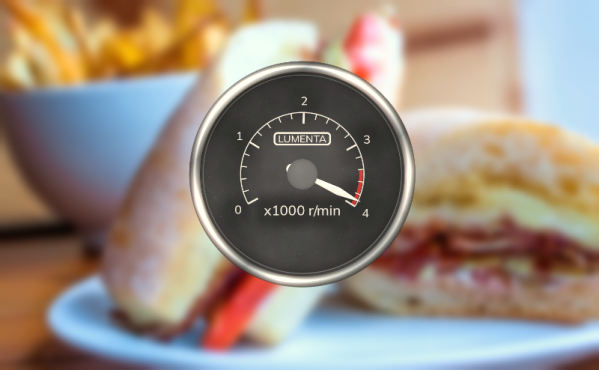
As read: 3900 rpm
